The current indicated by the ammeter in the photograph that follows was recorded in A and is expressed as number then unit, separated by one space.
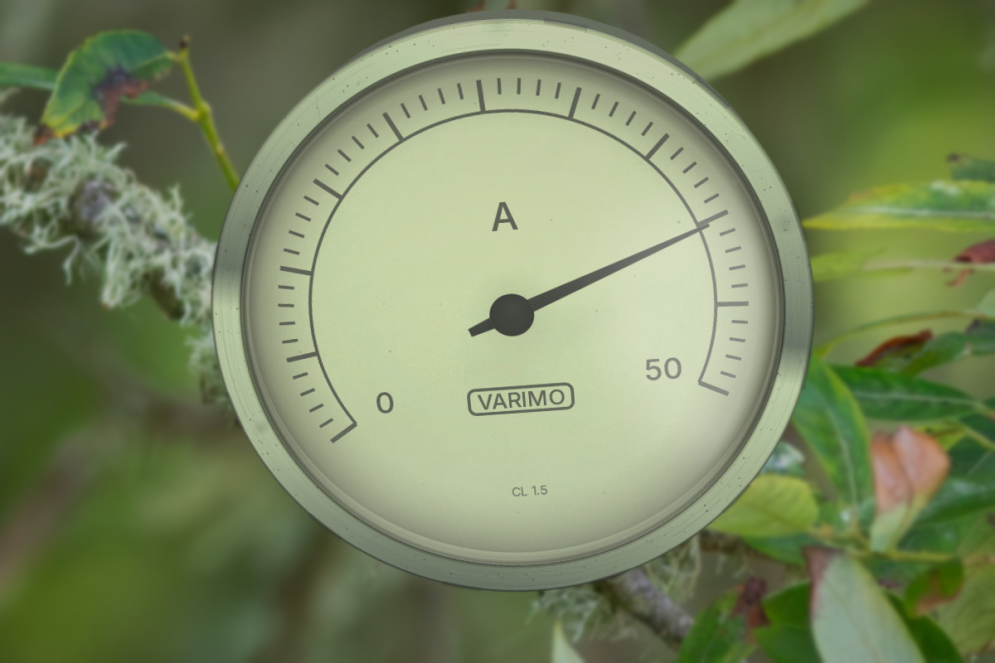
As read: 40 A
